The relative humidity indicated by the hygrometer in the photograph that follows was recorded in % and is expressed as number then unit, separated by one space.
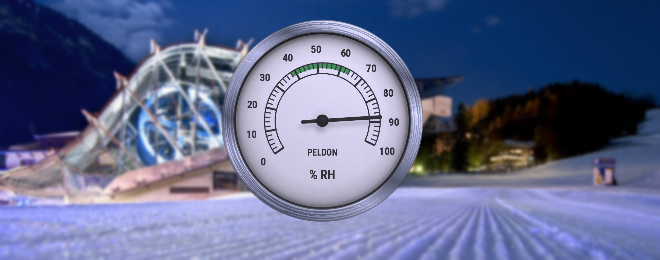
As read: 88 %
